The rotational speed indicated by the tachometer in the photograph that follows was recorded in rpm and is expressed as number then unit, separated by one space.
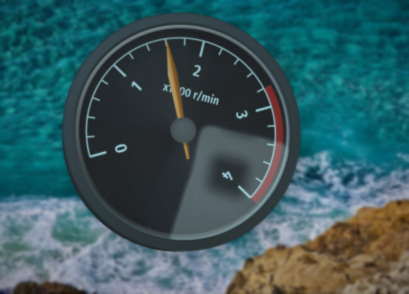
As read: 1600 rpm
